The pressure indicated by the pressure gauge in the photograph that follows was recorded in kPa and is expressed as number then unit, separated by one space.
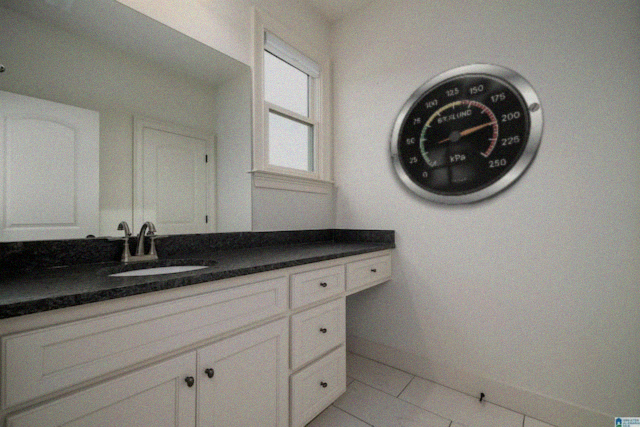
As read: 200 kPa
